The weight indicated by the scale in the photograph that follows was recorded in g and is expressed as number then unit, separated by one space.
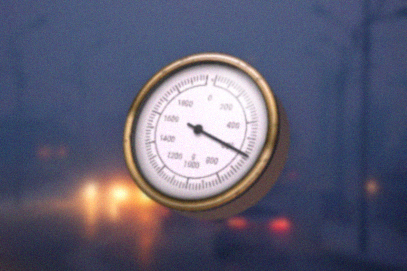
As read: 600 g
